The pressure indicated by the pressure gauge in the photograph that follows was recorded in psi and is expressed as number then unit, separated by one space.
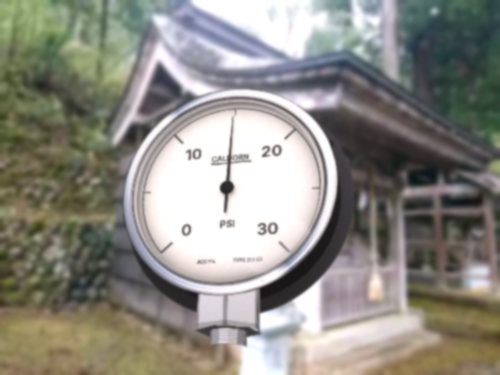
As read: 15 psi
